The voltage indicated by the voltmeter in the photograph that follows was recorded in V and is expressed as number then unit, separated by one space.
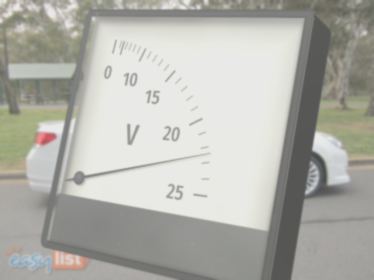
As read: 22.5 V
